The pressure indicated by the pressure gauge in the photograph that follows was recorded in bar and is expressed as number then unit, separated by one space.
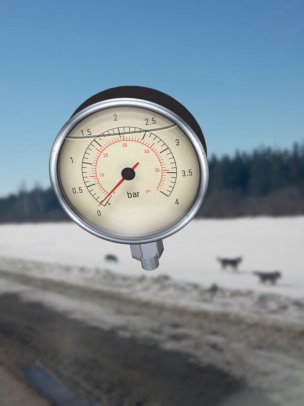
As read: 0.1 bar
